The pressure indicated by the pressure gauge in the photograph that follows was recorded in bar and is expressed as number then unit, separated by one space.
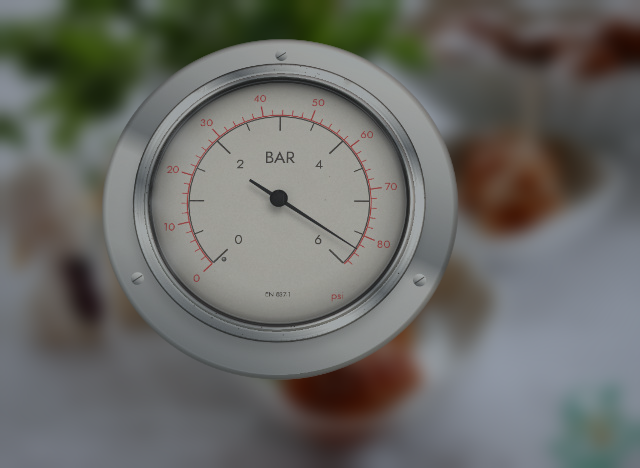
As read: 5.75 bar
